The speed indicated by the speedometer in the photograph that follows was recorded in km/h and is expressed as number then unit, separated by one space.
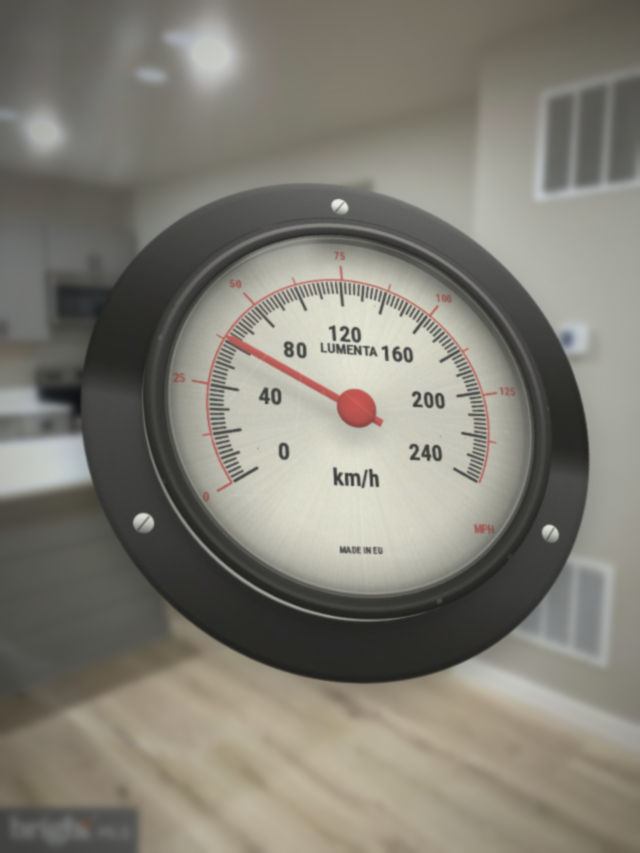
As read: 60 km/h
